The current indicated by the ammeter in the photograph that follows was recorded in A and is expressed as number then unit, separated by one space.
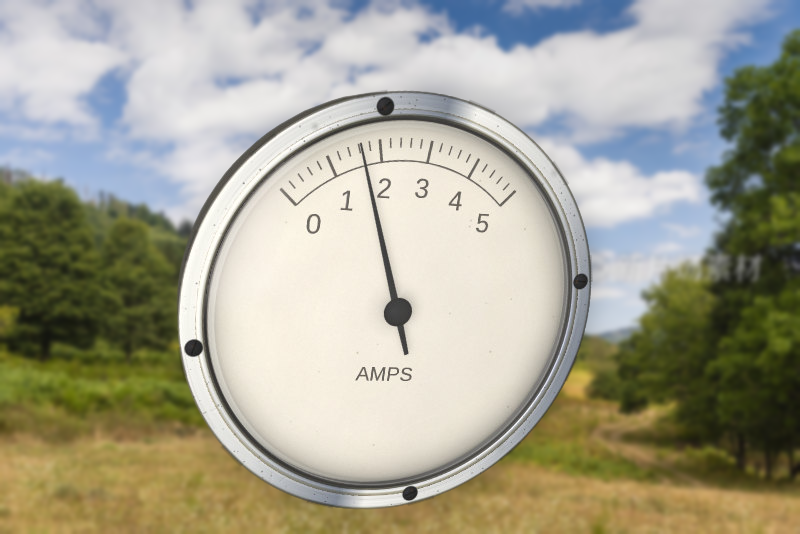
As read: 1.6 A
